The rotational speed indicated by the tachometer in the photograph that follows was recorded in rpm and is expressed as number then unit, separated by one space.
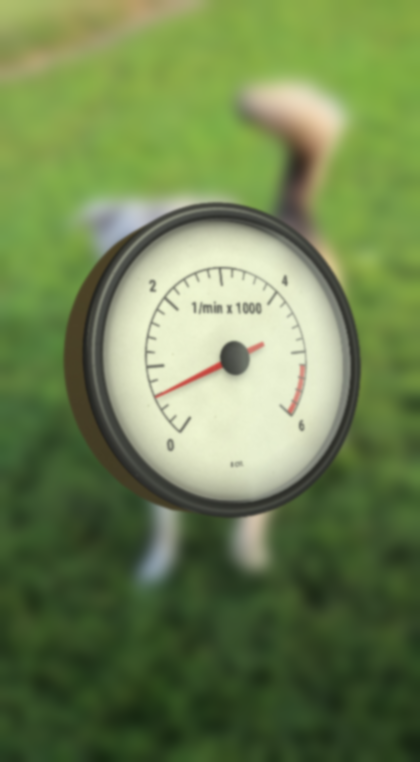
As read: 600 rpm
